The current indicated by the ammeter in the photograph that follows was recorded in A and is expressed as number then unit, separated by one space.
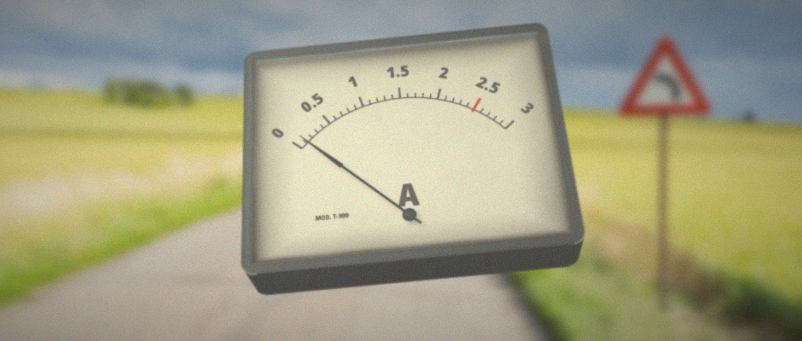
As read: 0.1 A
